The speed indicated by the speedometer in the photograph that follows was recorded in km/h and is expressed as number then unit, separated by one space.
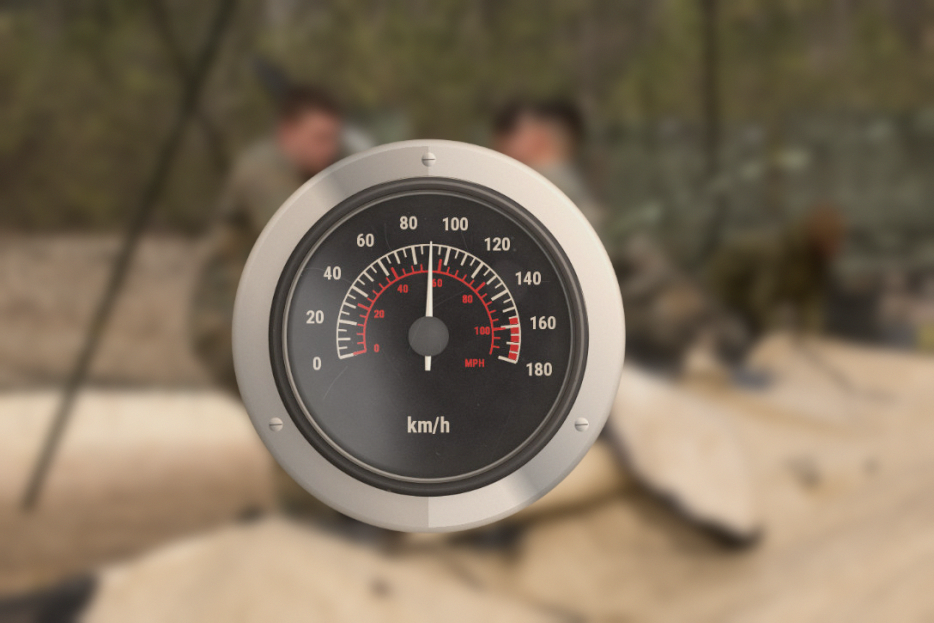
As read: 90 km/h
